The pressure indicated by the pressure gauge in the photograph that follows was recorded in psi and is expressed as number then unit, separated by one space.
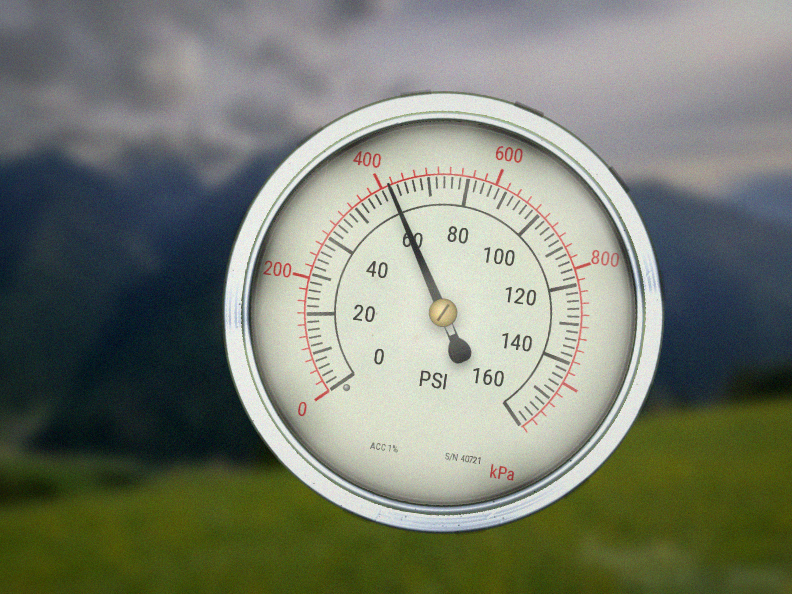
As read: 60 psi
